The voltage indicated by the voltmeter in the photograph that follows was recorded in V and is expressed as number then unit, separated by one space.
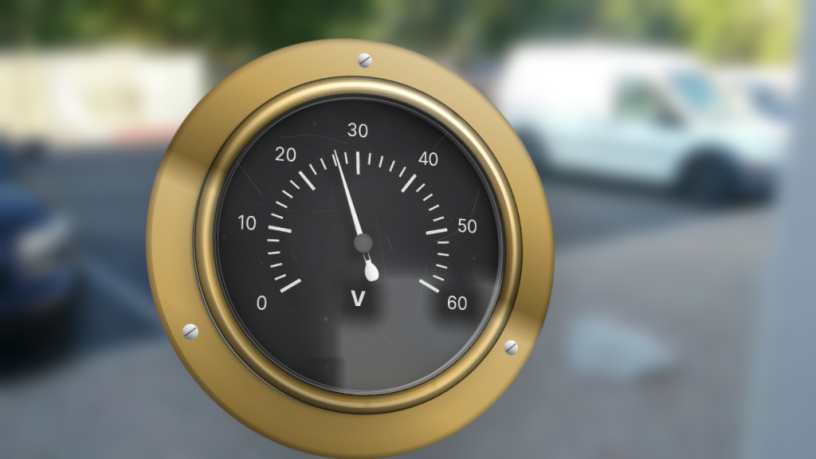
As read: 26 V
